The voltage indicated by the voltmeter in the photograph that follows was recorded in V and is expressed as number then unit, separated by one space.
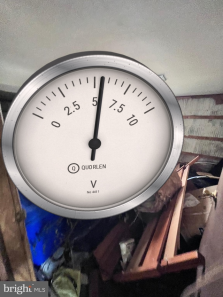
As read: 5.5 V
